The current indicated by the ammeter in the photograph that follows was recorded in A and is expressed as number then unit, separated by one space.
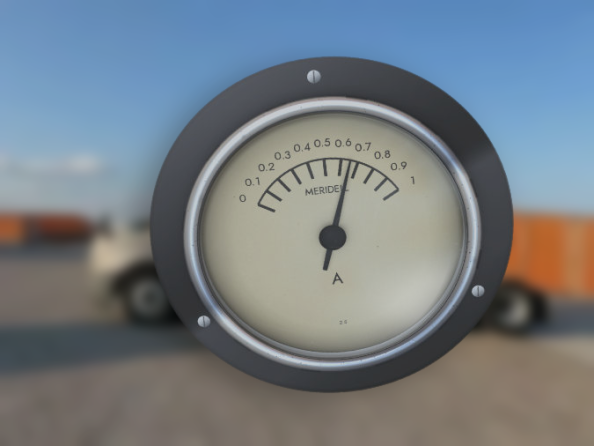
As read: 0.65 A
